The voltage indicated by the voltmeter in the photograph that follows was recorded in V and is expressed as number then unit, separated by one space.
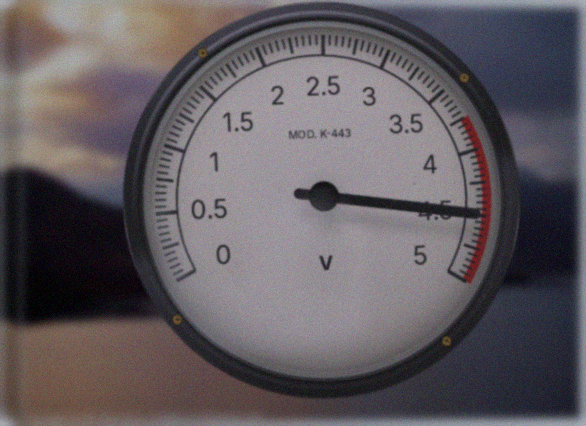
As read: 4.5 V
